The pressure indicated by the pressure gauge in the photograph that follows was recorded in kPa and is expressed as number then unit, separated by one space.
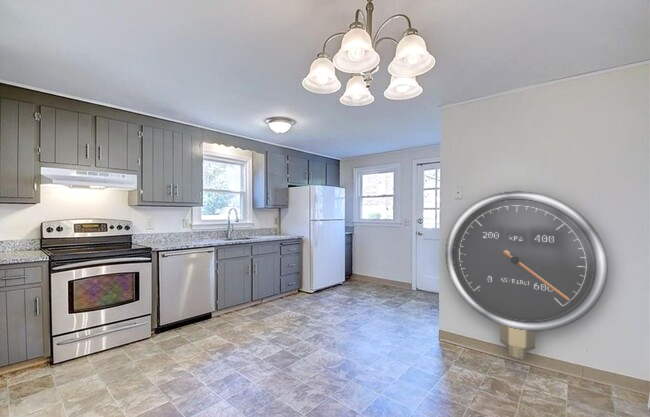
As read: 580 kPa
